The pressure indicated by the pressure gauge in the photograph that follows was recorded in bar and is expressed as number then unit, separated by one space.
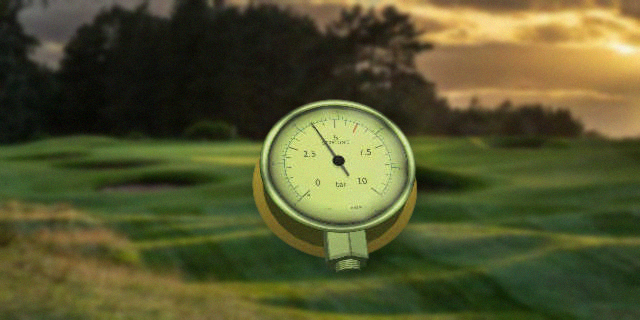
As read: 4 bar
